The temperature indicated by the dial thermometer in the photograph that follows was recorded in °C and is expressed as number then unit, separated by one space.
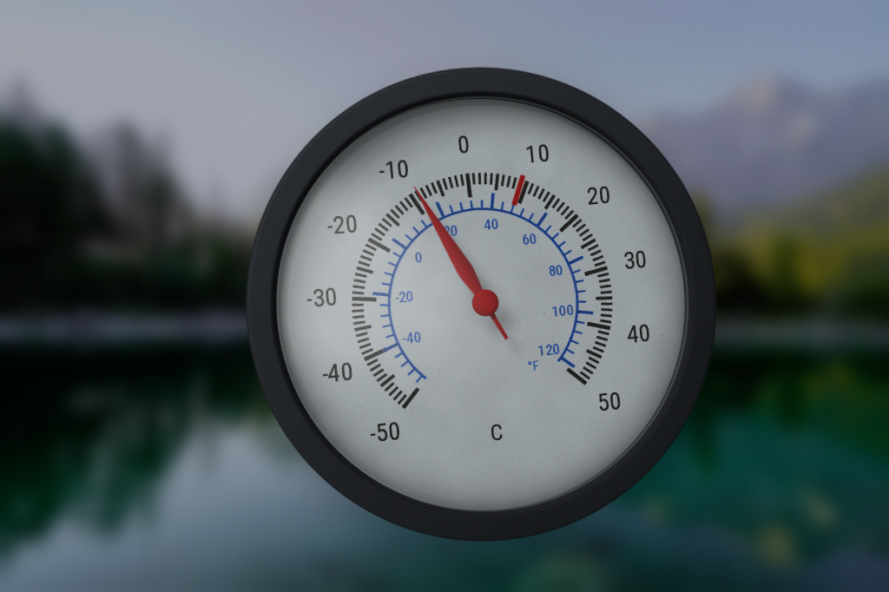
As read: -9 °C
